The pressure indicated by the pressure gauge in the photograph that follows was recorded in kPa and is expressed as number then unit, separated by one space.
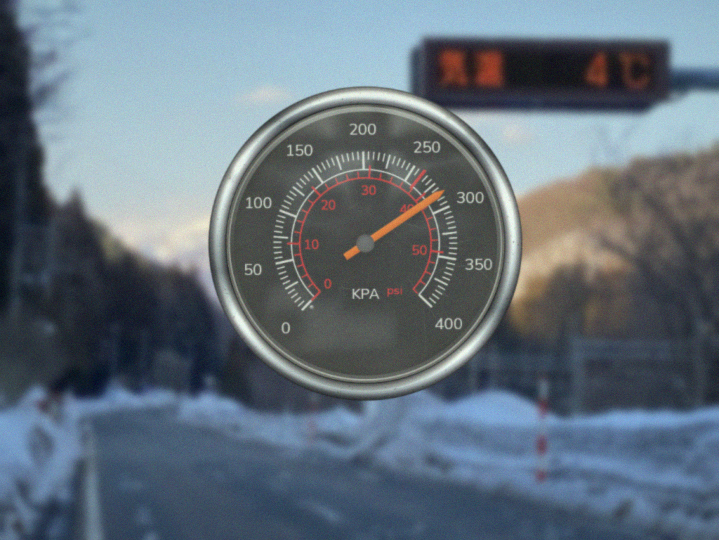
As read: 285 kPa
